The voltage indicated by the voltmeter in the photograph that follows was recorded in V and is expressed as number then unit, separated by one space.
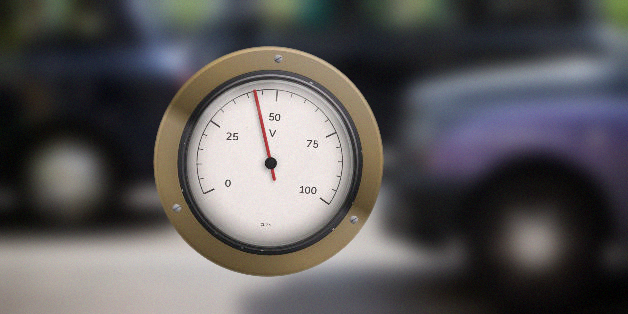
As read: 42.5 V
